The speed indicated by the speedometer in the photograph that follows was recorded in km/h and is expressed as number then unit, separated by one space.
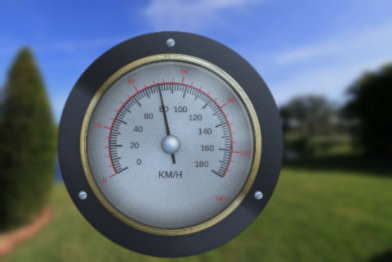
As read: 80 km/h
